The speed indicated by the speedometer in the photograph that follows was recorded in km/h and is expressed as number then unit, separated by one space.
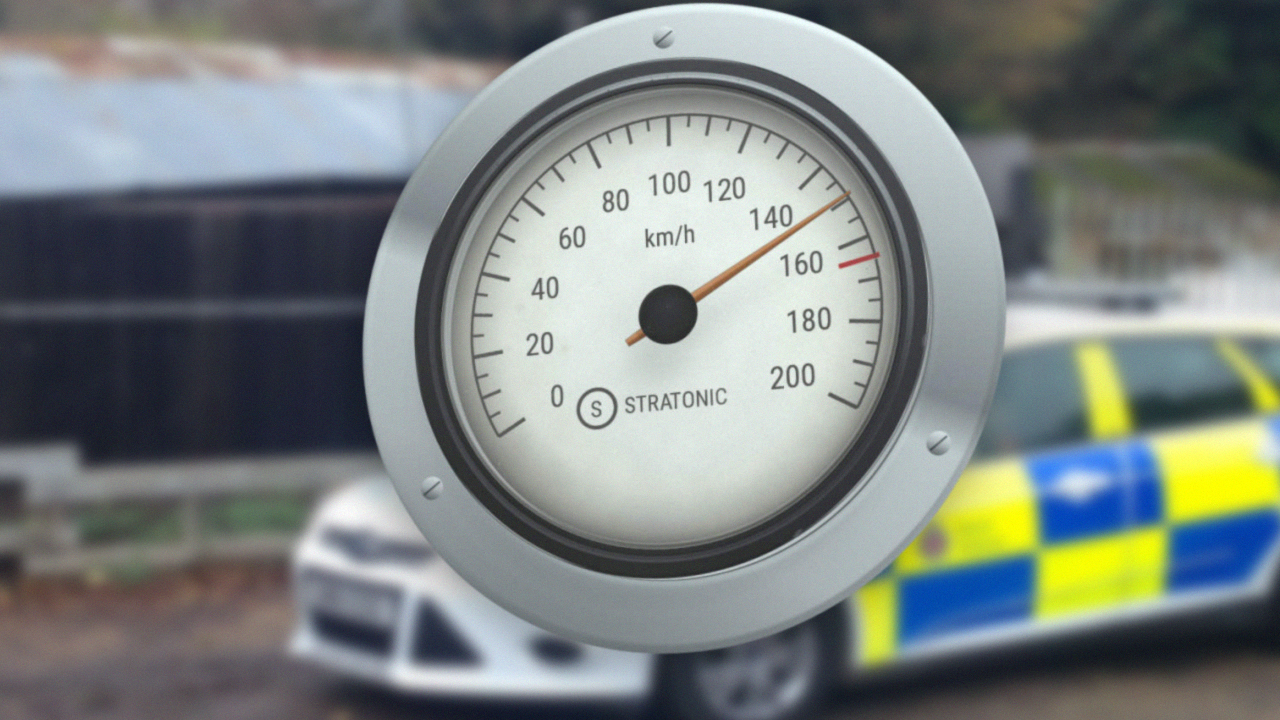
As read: 150 km/h
